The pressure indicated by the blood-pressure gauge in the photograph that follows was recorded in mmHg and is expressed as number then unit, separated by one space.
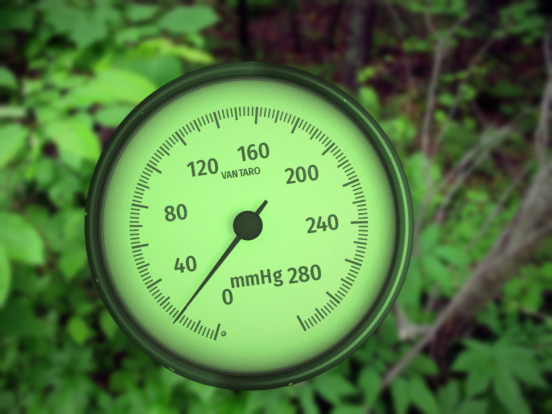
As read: 20 mmHg
